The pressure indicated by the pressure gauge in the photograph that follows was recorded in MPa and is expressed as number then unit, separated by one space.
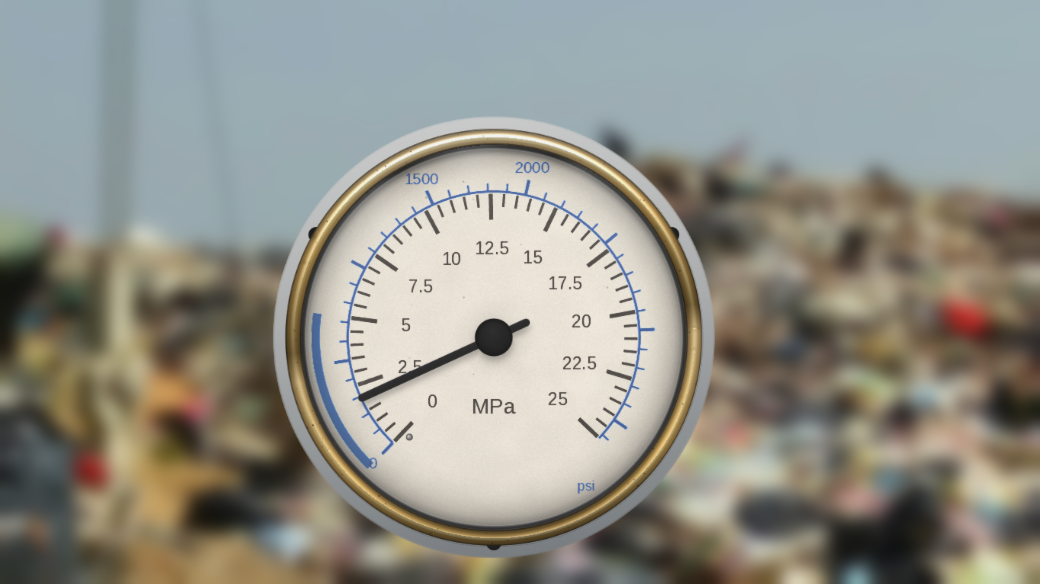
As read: 2 MPa
